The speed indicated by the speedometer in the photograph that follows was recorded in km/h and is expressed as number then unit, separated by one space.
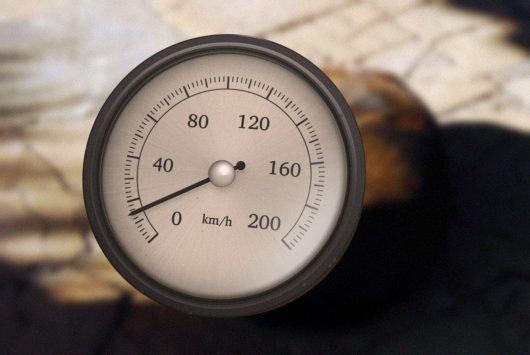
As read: 14 km/h
